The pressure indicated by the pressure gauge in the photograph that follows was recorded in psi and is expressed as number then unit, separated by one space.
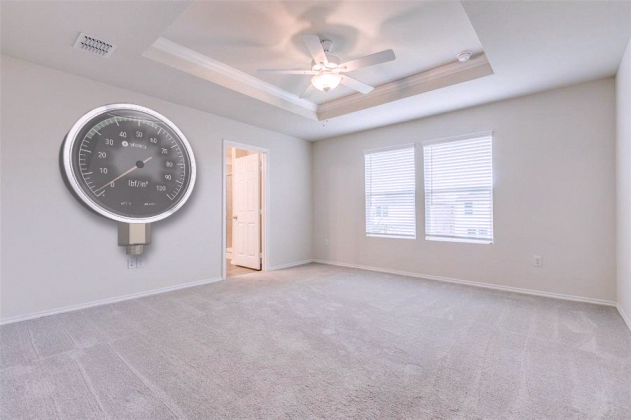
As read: 2 psi
